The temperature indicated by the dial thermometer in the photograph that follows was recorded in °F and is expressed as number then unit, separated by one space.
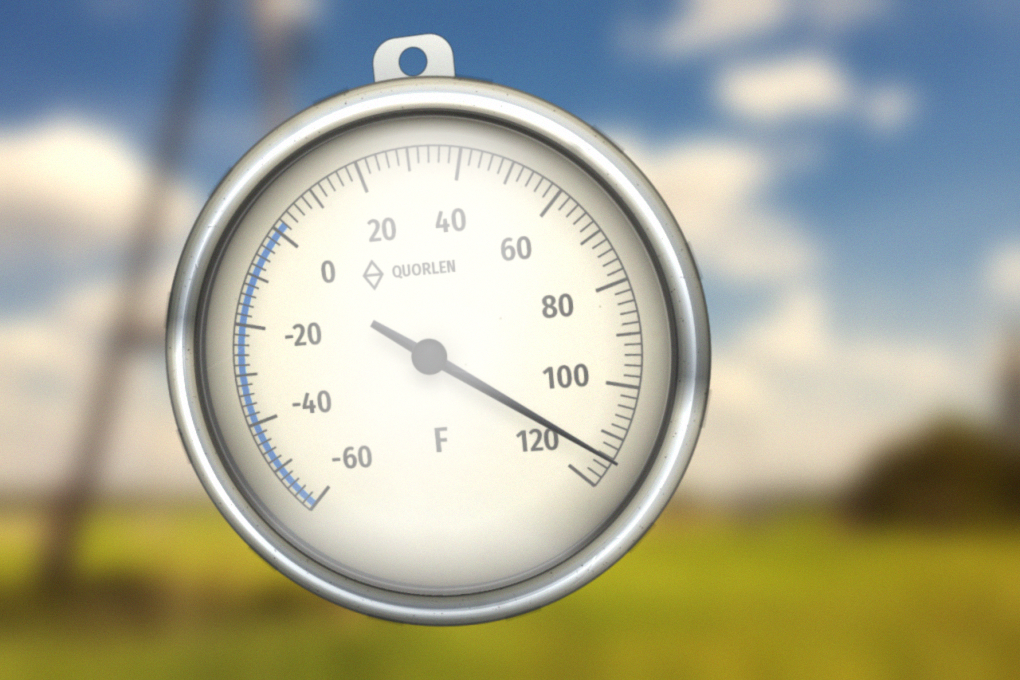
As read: 114 °F
